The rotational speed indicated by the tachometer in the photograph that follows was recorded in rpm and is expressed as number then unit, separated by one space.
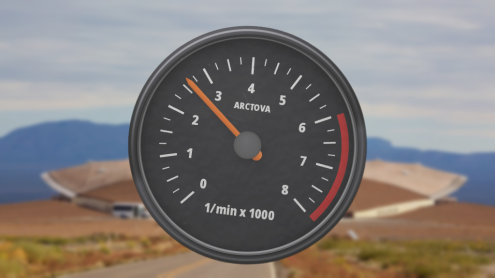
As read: 2625 rpm
